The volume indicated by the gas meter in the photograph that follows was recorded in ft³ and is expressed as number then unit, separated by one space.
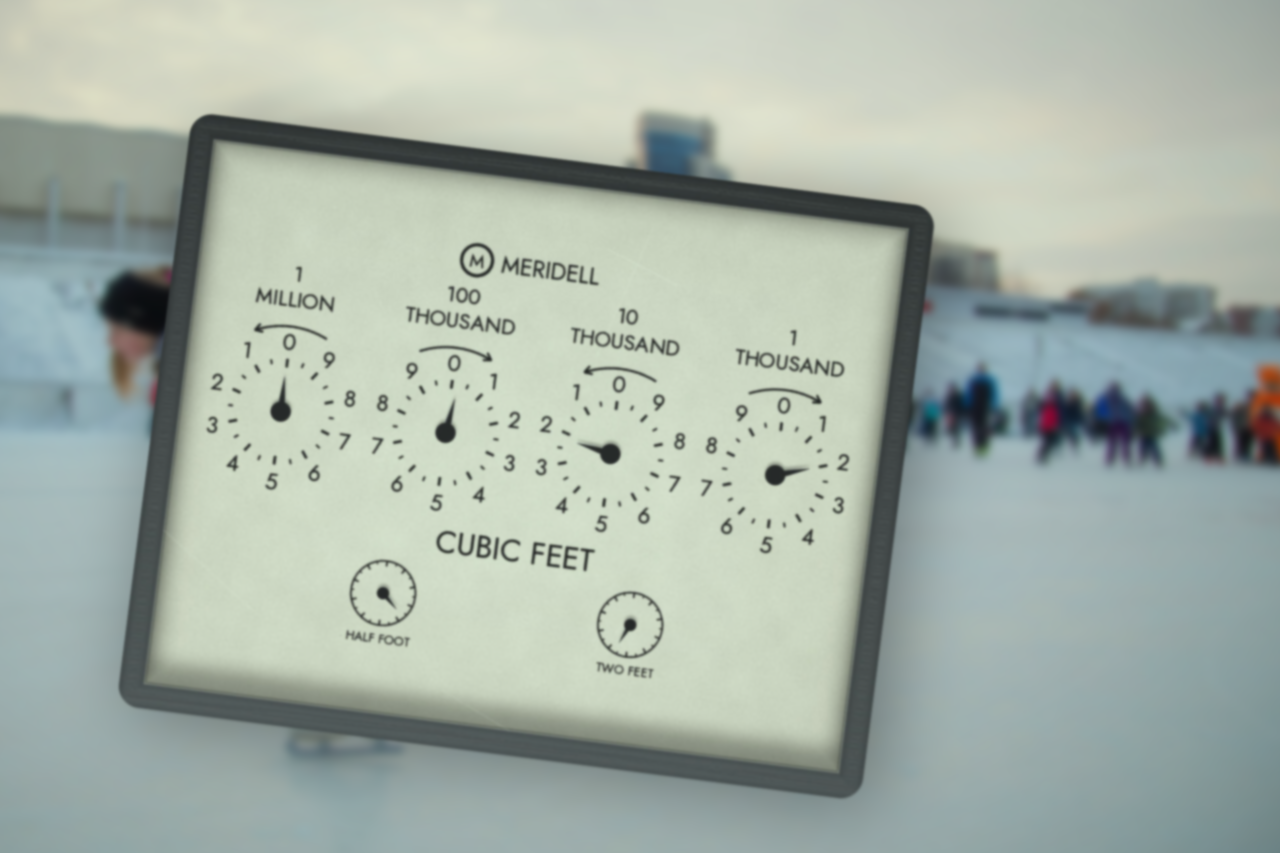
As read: 2200 ft³
